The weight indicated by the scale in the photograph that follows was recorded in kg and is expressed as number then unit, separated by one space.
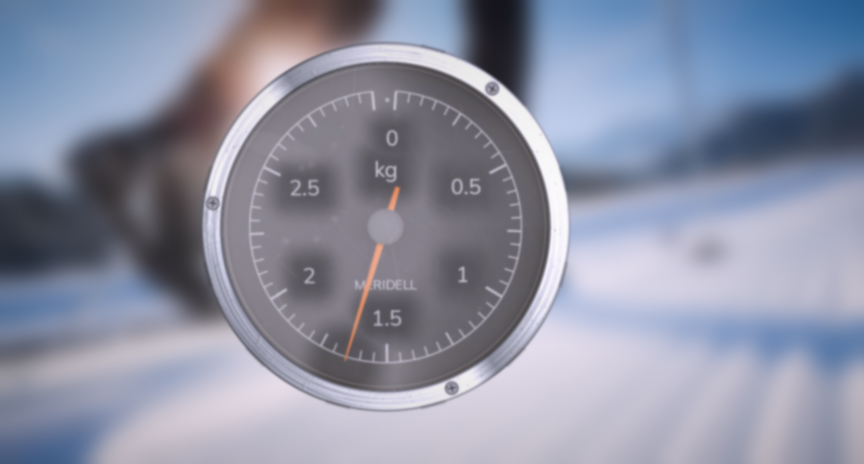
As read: 1.65 kg
